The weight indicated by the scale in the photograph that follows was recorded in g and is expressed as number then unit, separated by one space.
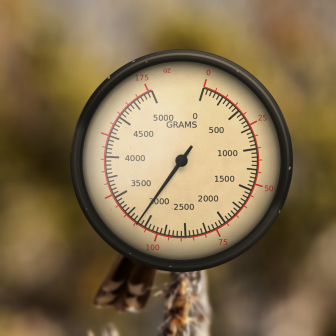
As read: 3100 g
